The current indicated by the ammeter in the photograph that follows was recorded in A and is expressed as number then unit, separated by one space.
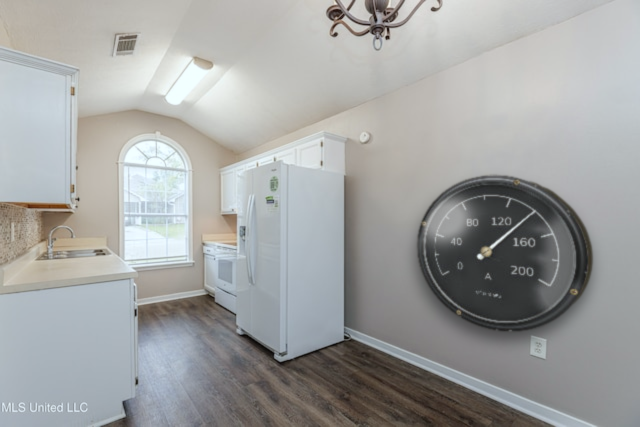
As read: 140 A
